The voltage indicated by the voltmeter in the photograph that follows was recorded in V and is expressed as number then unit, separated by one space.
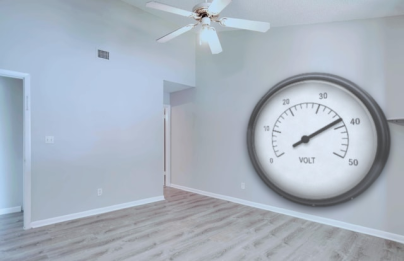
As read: 38 V
